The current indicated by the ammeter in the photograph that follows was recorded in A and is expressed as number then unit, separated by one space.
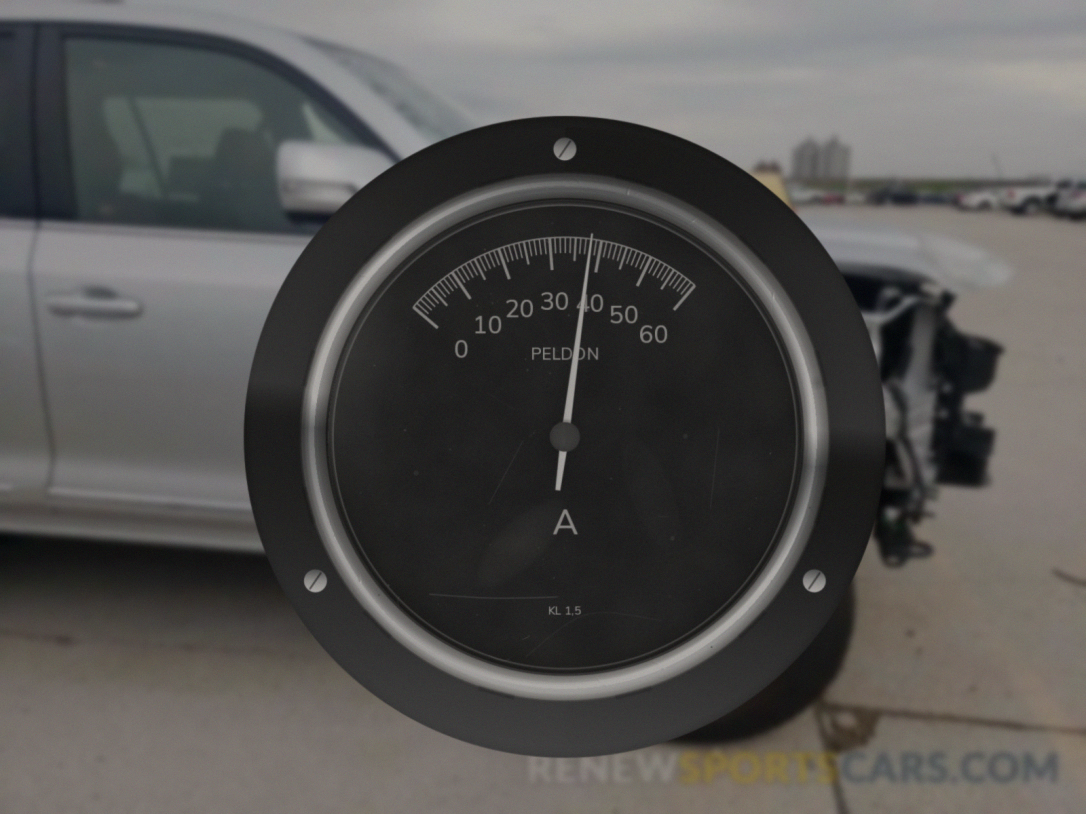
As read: 38 A
